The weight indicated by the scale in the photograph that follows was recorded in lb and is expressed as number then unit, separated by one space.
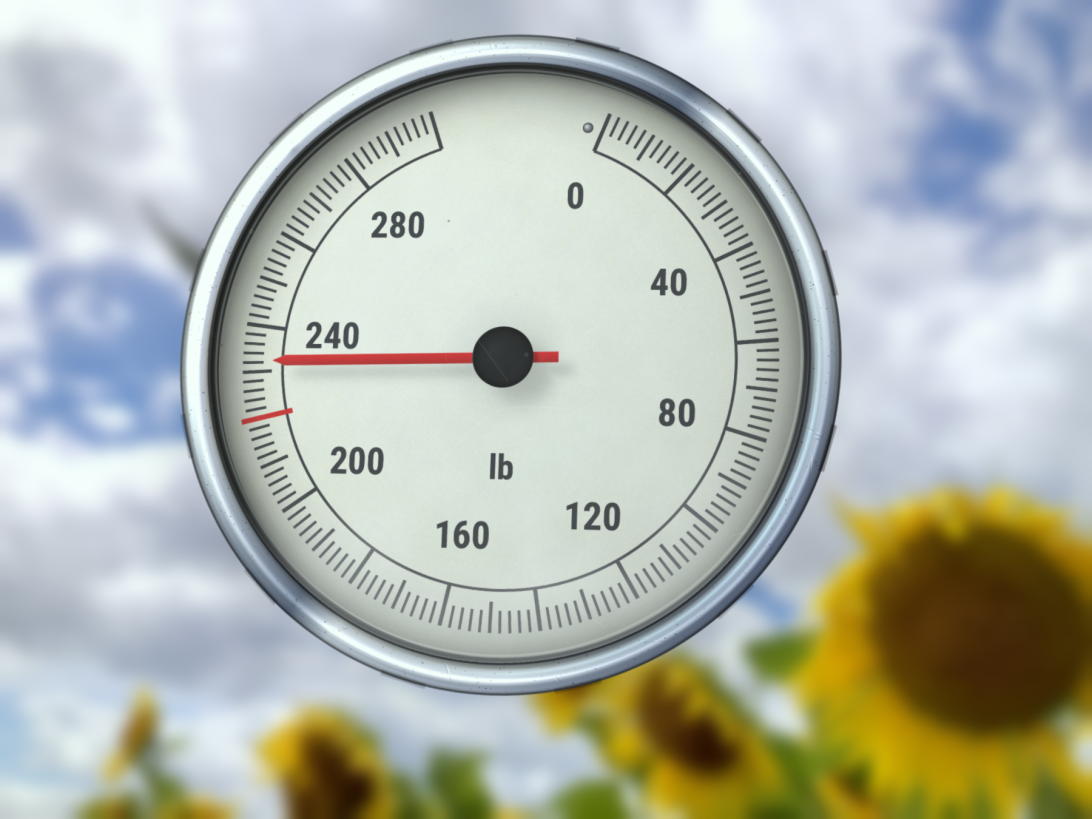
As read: 232 lb
